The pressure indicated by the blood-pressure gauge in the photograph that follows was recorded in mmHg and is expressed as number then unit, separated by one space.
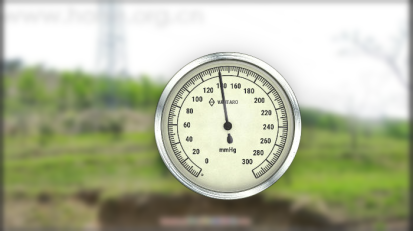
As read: 140 mmHg
